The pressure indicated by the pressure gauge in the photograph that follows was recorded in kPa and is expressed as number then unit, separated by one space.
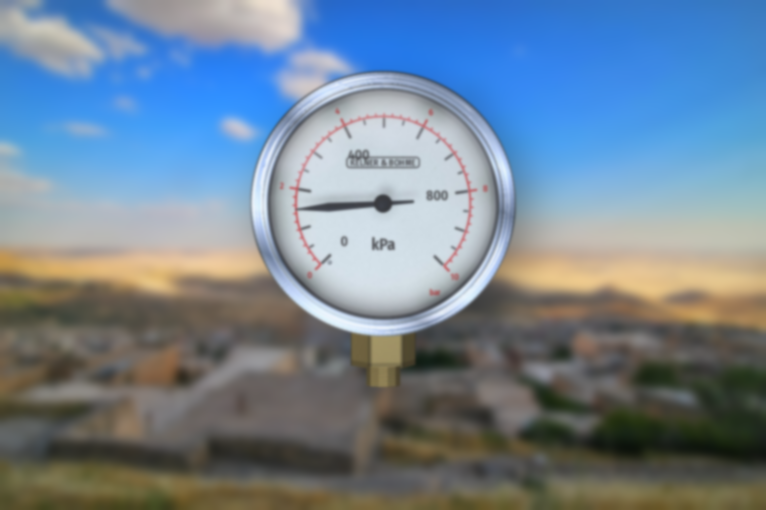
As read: 150 kPa
